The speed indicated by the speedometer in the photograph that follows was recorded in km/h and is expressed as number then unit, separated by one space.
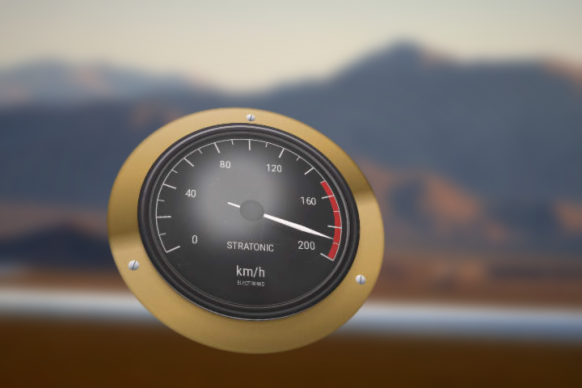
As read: 190 km/h
